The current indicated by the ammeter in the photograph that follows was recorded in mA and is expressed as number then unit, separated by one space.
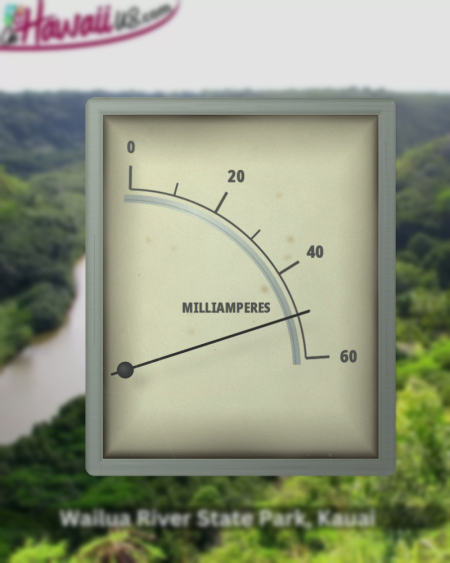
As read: 50 mA
